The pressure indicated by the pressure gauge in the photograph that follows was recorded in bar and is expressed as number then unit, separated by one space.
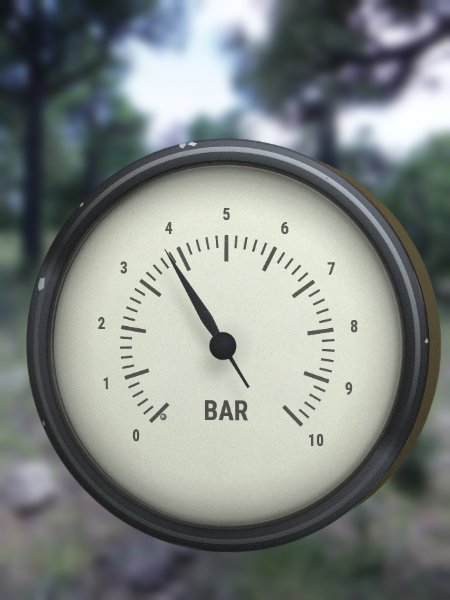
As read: 3.8 bar
